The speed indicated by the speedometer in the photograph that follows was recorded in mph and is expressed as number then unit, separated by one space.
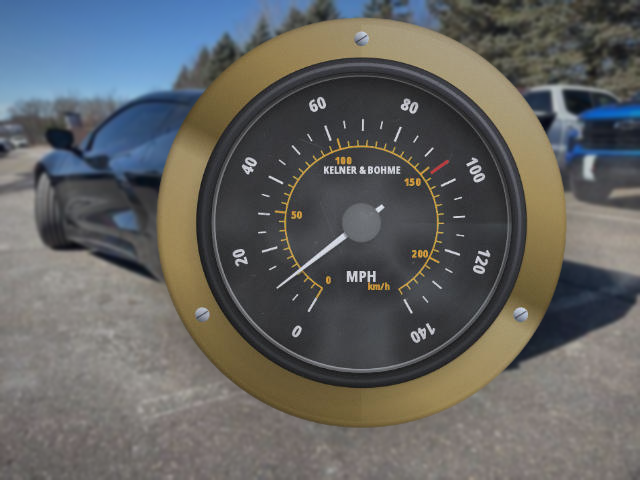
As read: 10 mph
